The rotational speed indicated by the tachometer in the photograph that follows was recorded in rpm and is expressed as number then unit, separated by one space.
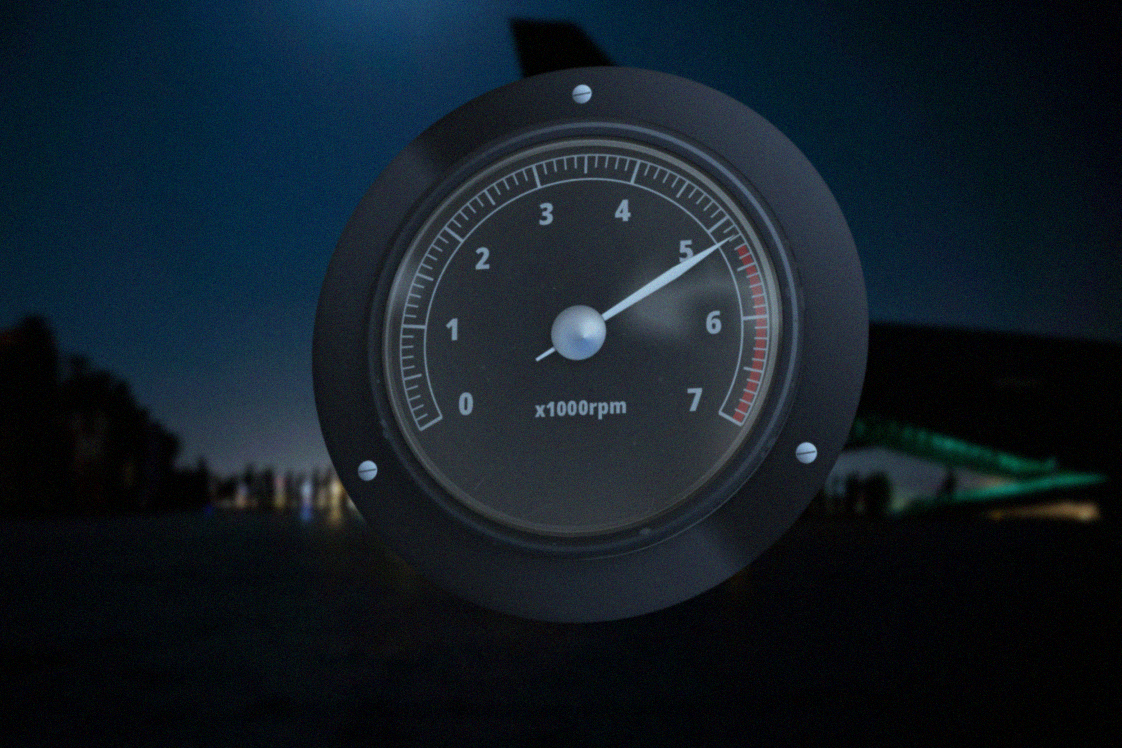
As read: 5200 rpm
